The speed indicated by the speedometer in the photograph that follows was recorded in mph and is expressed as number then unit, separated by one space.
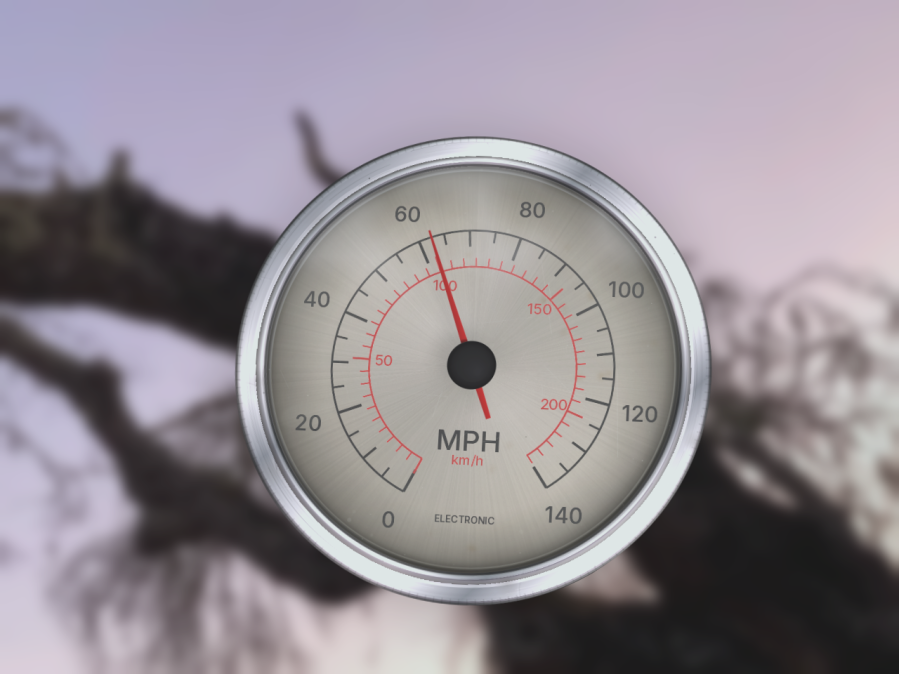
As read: 62.5 mph
